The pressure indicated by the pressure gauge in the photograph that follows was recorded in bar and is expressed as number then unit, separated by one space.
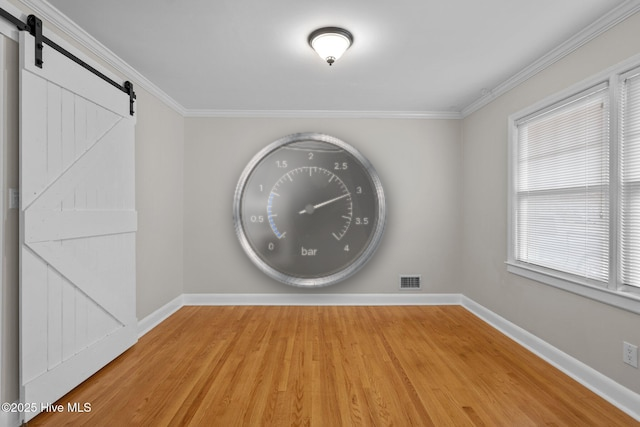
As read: 3 bar
